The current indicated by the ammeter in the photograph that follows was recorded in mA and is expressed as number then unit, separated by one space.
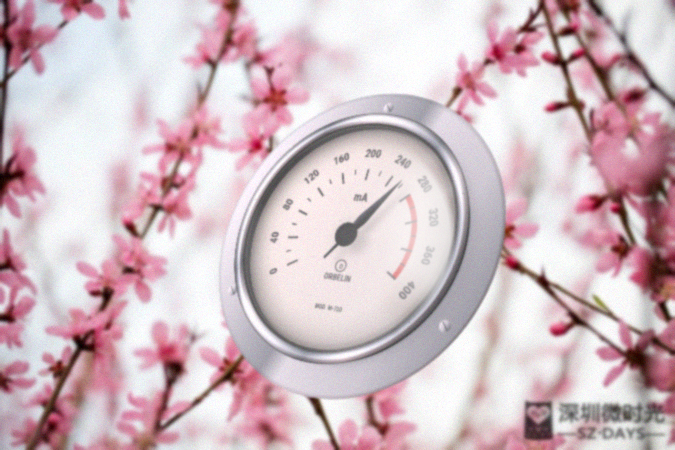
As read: 260 mA
